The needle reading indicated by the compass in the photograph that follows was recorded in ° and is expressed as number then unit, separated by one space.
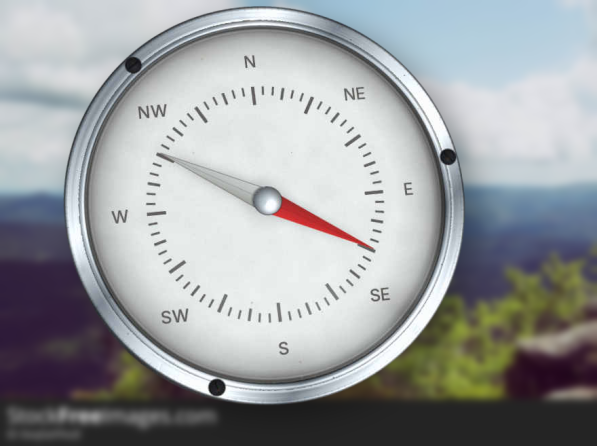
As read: 120 °
